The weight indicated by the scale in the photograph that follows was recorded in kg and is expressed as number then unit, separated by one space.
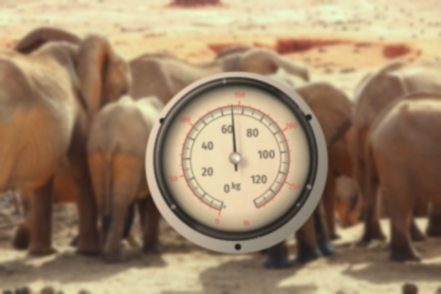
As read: 65 kg
